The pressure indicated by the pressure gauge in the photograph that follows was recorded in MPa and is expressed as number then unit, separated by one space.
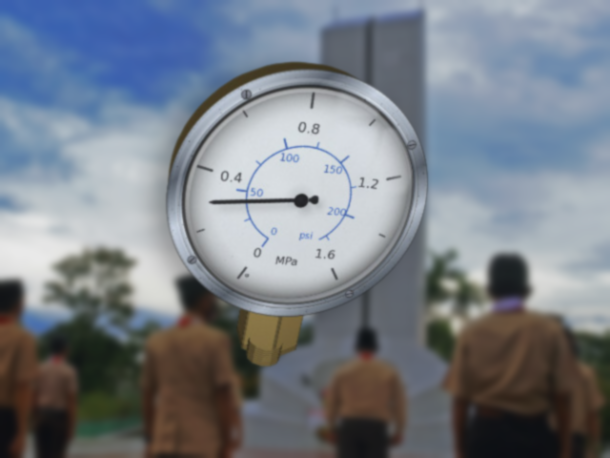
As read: 0.3 MPa
